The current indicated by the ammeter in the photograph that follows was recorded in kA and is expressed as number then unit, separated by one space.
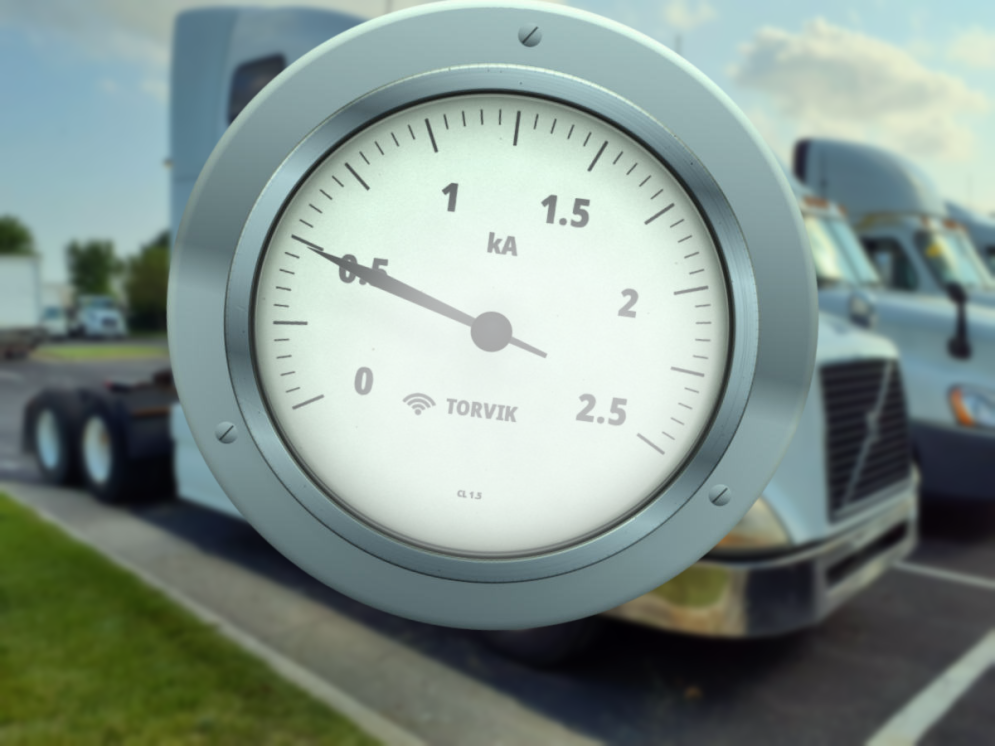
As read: 0.5 kA
